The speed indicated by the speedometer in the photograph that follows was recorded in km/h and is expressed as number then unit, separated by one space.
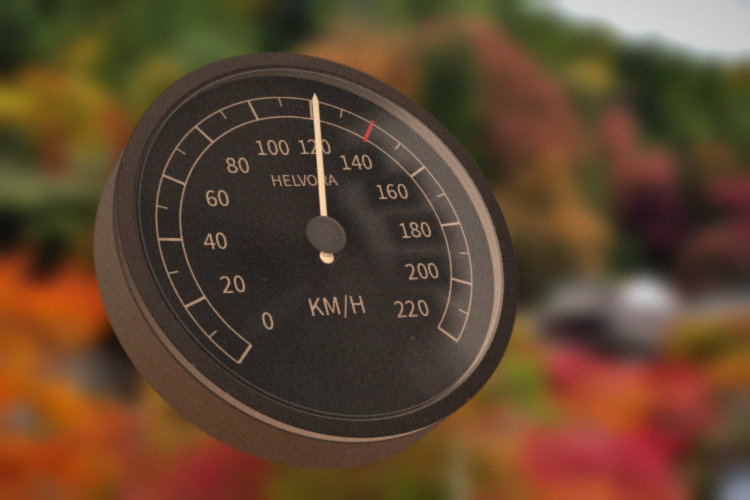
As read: 120 km/h
